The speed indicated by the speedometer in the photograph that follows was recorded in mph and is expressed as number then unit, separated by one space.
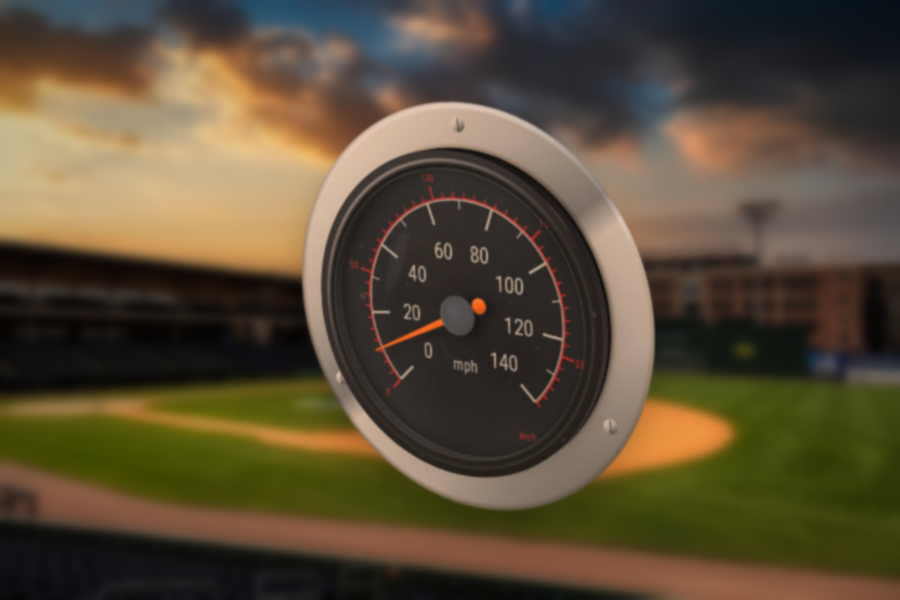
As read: 10 mph
